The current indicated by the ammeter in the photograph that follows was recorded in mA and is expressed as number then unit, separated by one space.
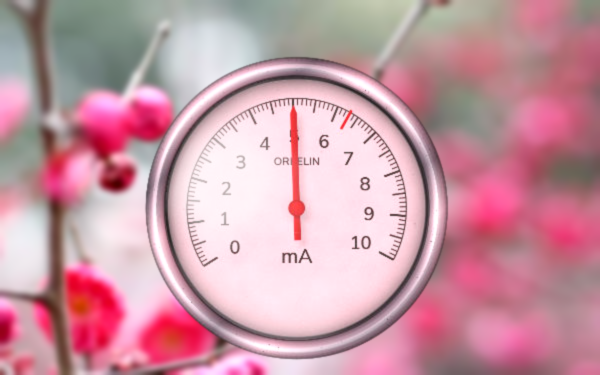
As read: 5 mA
